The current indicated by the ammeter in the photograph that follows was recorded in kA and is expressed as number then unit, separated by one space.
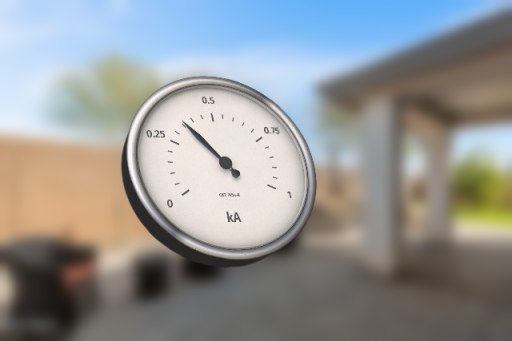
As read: 0.35 kA
